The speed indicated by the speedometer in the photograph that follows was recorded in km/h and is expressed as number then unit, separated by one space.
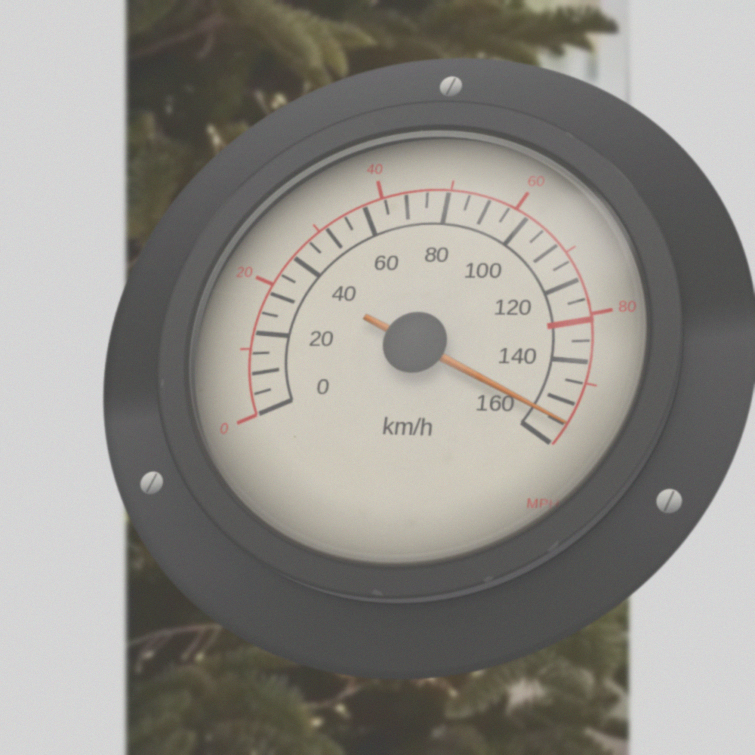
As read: 155 km/h
